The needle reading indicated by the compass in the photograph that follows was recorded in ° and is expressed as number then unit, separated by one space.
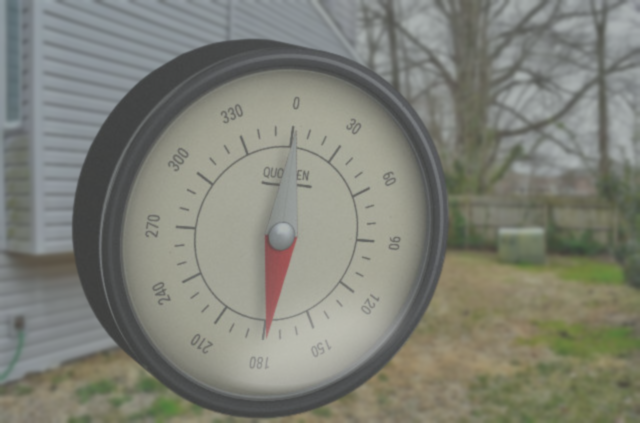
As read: 180 °
